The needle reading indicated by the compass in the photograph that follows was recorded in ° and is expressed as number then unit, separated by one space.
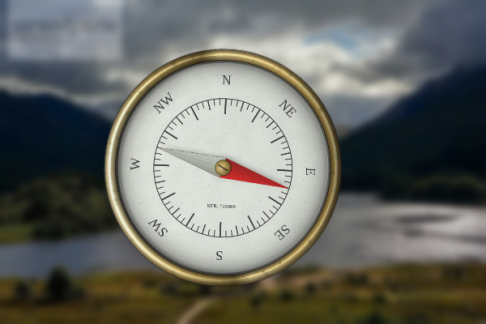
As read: 105 °
